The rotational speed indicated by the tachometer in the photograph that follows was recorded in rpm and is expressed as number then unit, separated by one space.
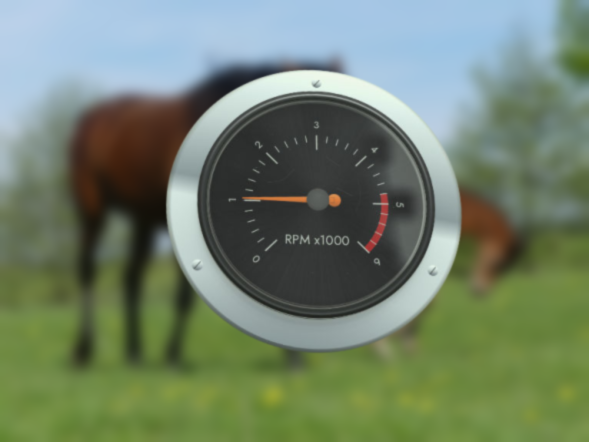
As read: 1000 rpm
